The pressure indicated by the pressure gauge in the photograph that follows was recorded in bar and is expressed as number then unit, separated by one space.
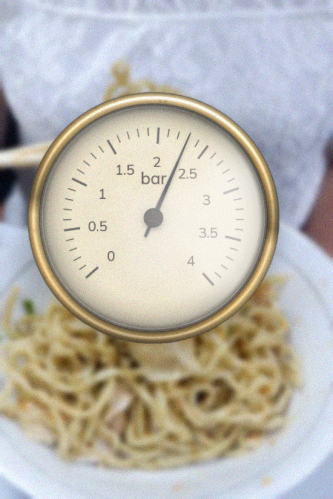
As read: 2.3 bar
